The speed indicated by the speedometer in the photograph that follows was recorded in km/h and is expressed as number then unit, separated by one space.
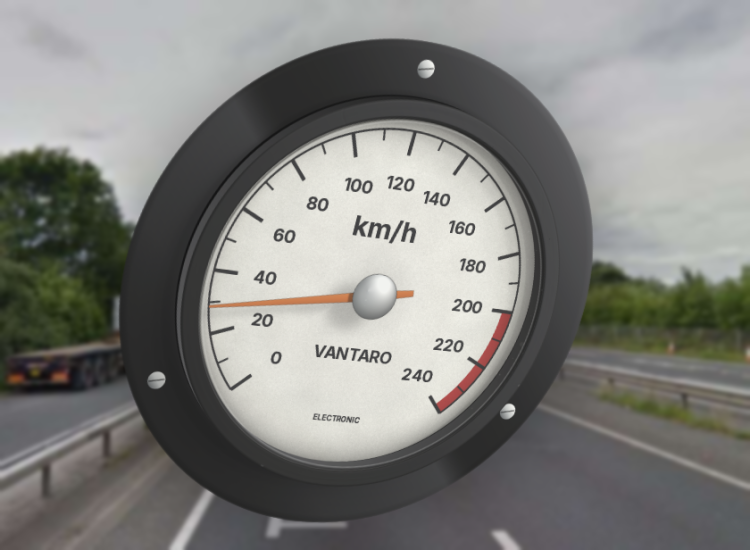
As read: 30 km/h
